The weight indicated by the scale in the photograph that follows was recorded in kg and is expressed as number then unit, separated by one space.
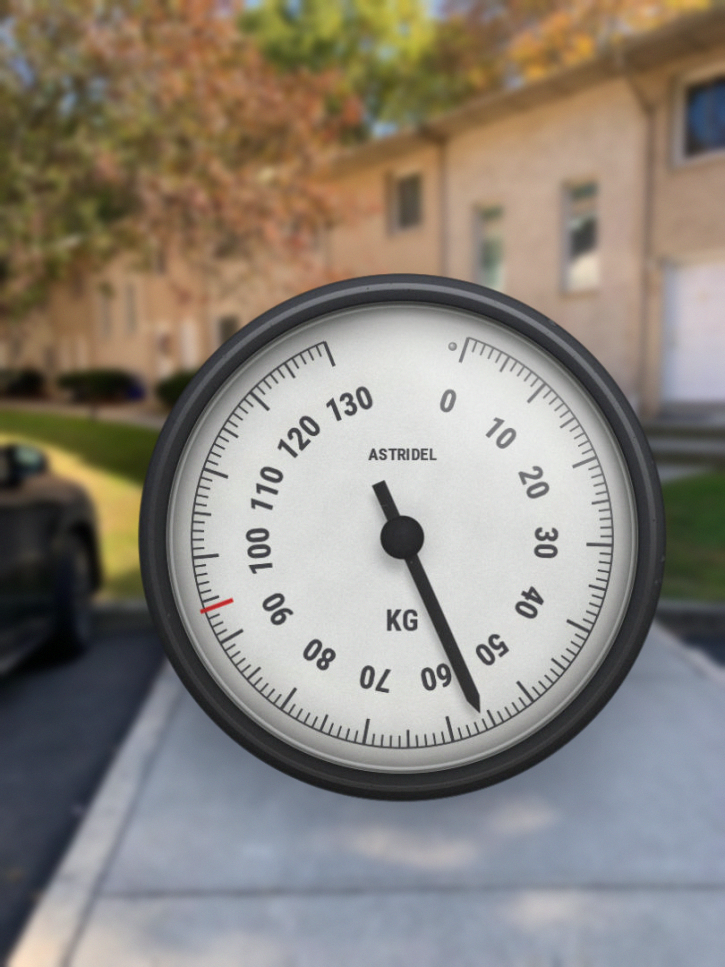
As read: 56 kg
